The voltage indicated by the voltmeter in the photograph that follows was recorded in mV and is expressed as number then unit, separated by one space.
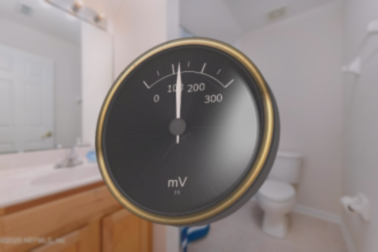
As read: 125 mV
